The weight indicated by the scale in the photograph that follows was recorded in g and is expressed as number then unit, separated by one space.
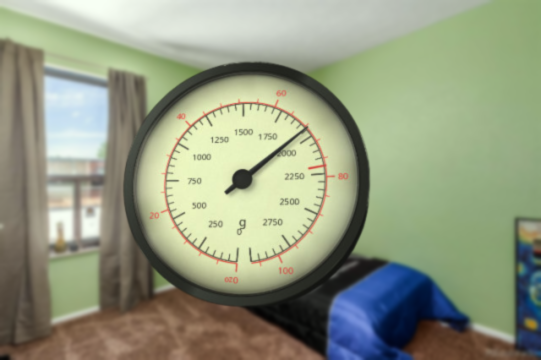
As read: 1950 g
